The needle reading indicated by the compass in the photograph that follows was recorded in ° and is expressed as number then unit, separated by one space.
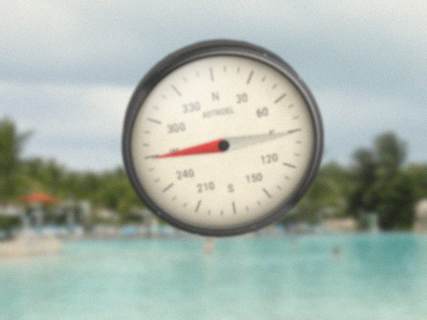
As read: 270 °
